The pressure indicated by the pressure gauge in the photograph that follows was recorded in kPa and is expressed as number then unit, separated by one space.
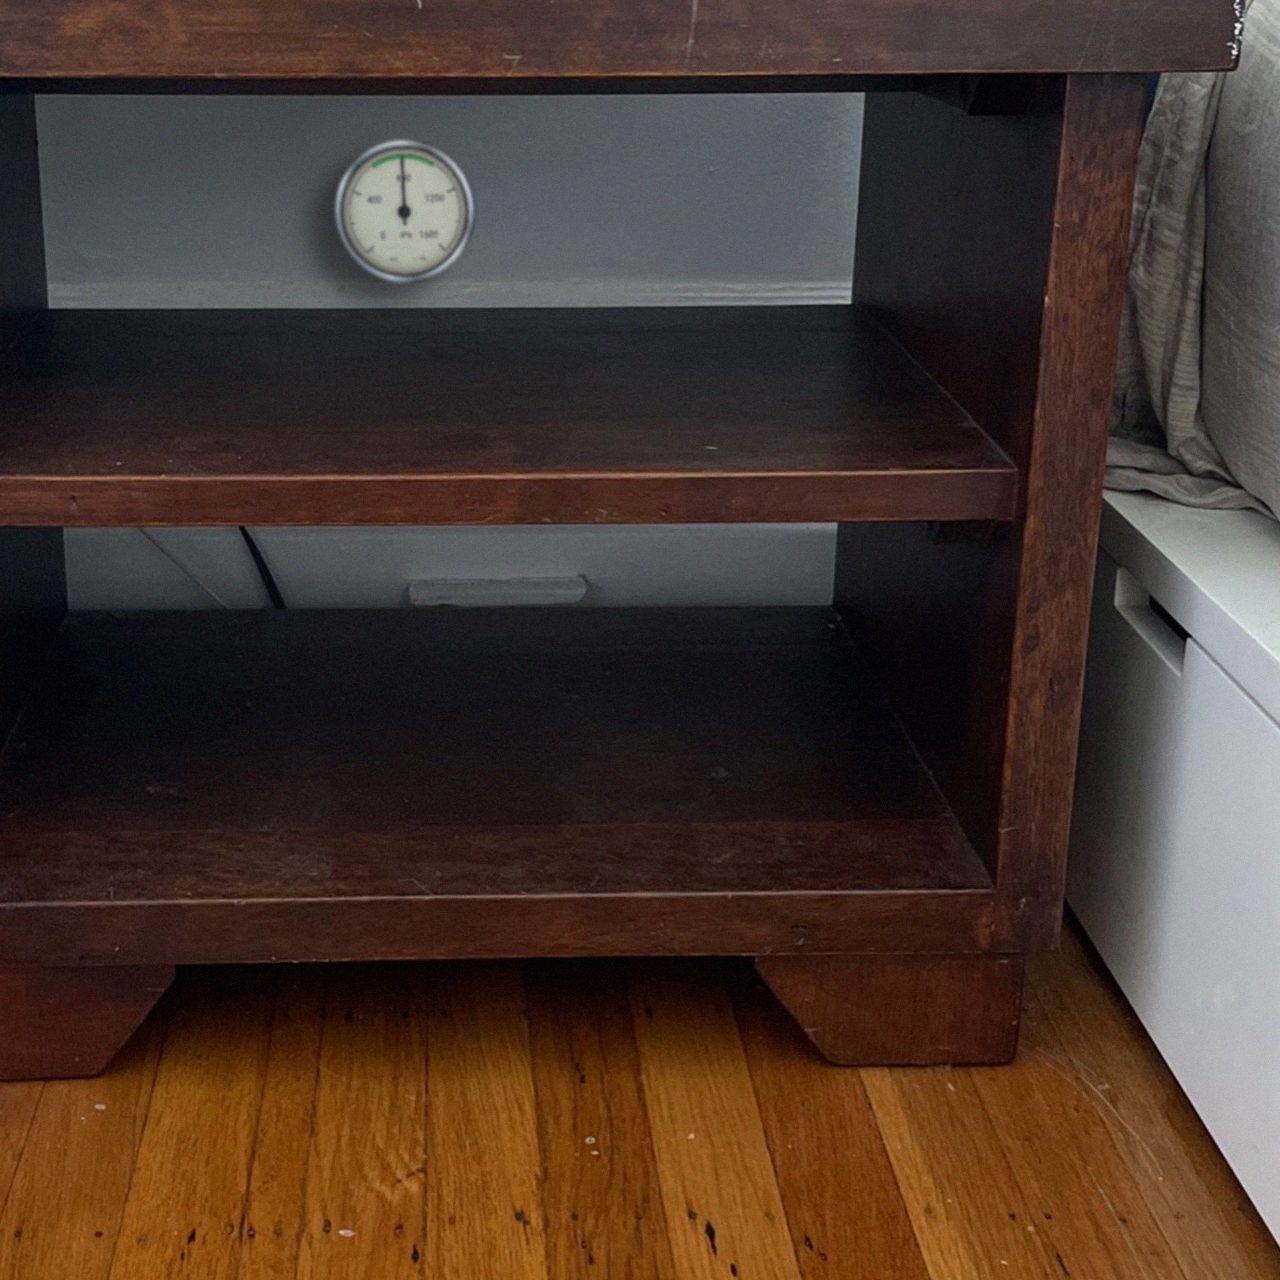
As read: 800 kPa
